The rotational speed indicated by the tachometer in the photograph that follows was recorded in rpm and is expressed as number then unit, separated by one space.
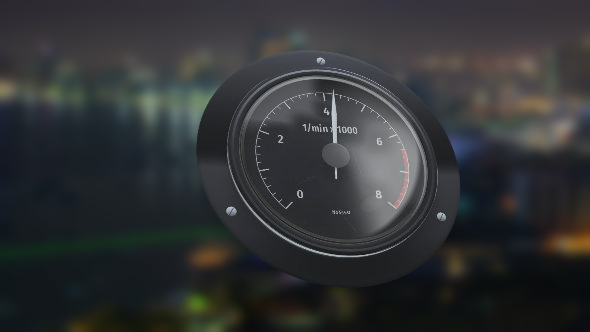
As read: 4200 rpm
